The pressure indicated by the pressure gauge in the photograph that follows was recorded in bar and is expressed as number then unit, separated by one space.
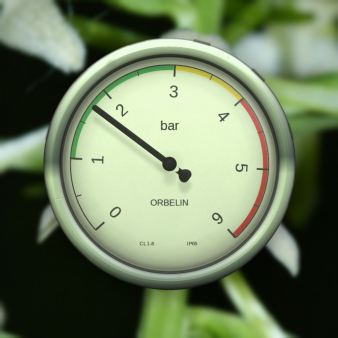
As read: 1.75 bar
